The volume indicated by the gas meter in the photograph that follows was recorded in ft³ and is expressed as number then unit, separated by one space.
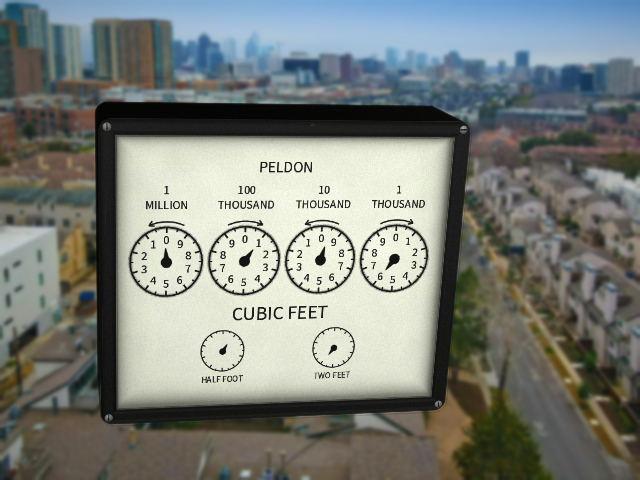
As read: 9600 ft³
